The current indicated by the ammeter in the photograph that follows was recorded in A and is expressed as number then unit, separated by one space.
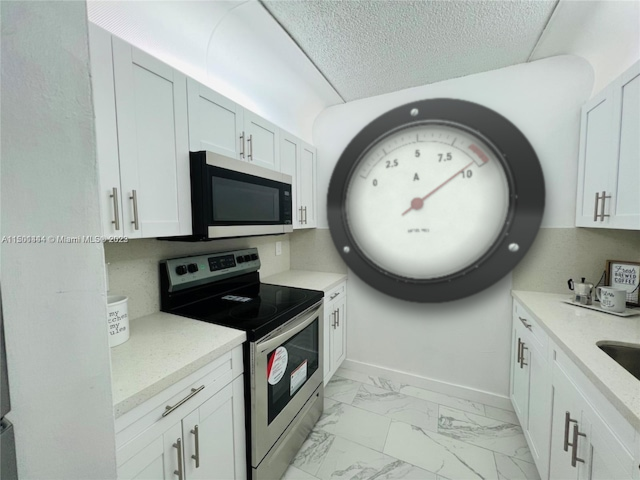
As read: 9.5 A
